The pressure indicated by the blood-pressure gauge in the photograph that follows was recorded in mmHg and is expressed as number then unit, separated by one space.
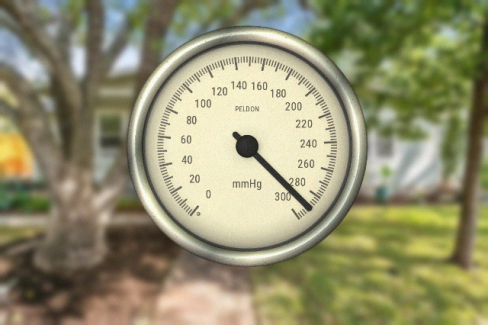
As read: 290 mmHg
